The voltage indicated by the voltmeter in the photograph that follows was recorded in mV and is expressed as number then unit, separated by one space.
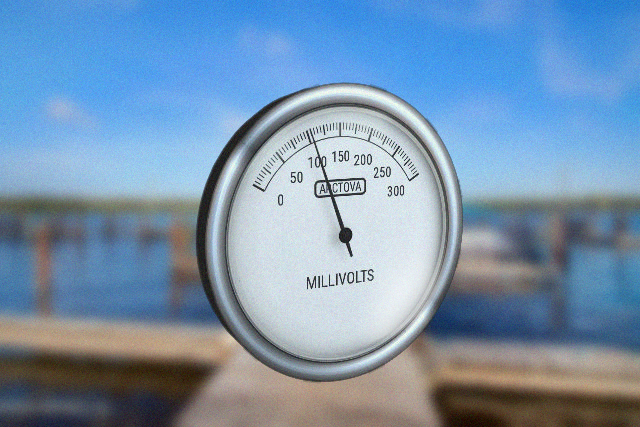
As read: 100 mV
